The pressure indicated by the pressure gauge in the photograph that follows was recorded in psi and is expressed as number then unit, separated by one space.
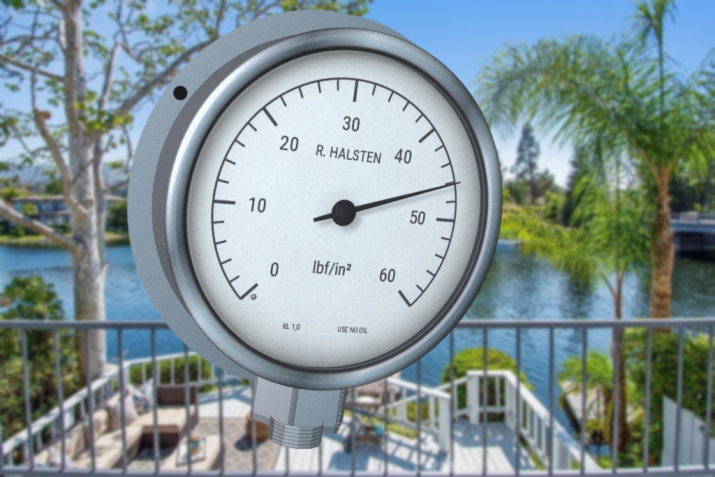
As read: 46 psi
